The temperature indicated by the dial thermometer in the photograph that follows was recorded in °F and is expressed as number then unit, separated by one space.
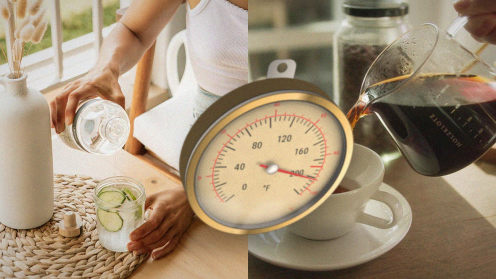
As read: 200 °F
